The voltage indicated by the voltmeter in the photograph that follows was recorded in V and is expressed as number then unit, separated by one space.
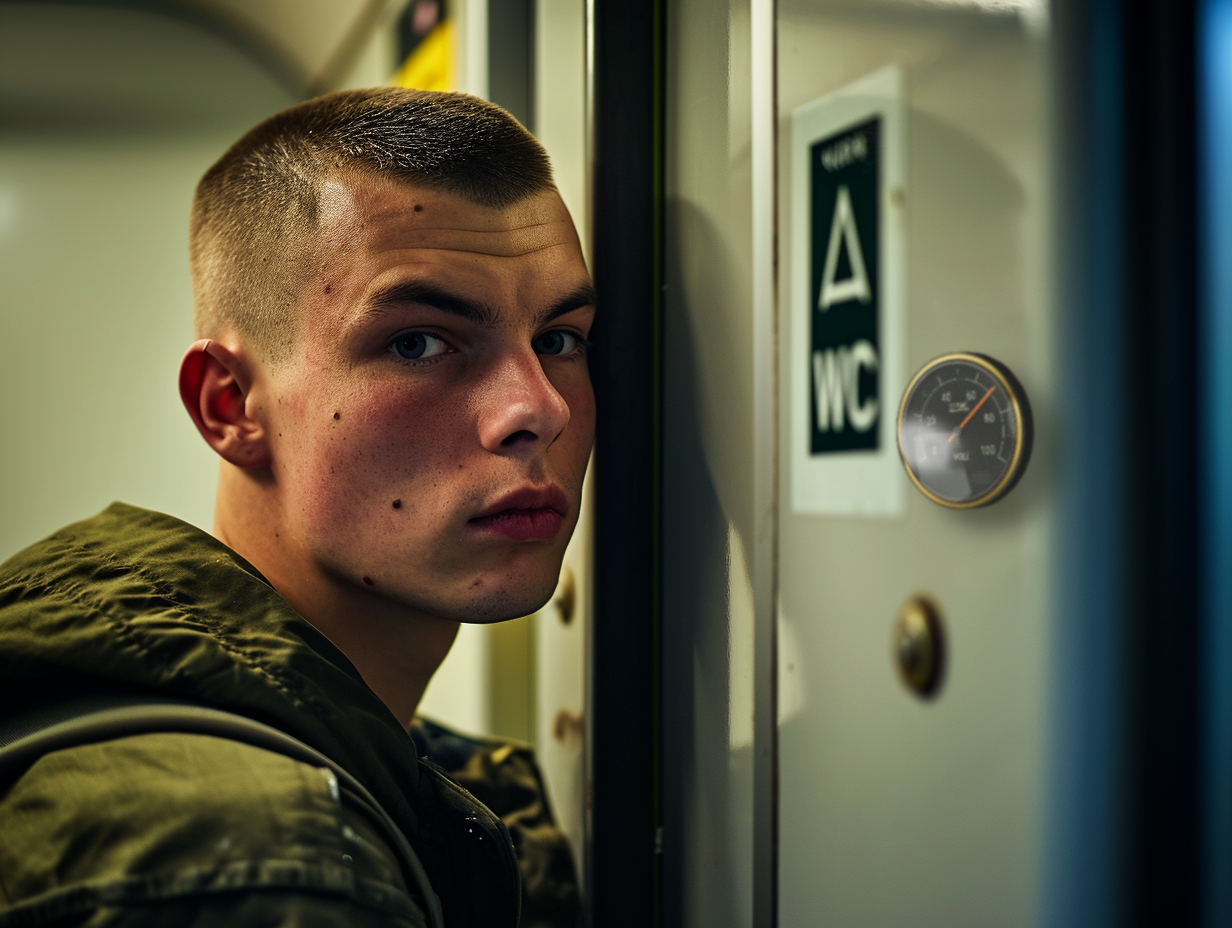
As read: 70 V
